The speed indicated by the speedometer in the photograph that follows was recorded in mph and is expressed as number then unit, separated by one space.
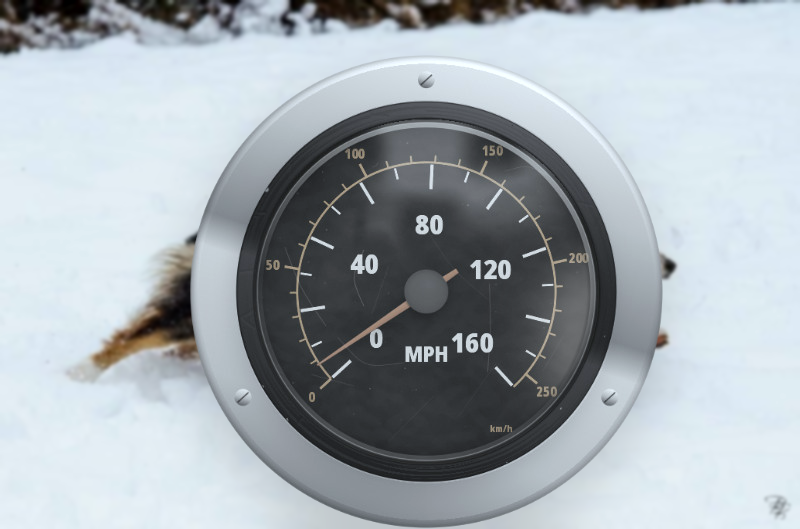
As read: 5 mph
